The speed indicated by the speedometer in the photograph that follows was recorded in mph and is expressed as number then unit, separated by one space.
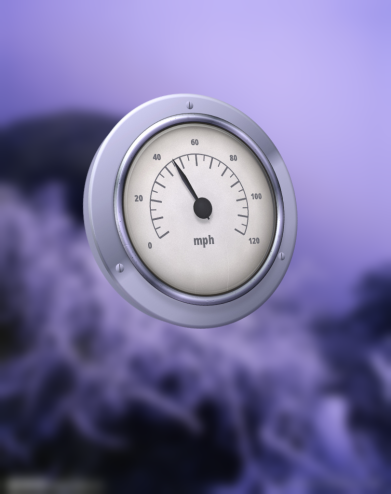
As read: 45 mph
